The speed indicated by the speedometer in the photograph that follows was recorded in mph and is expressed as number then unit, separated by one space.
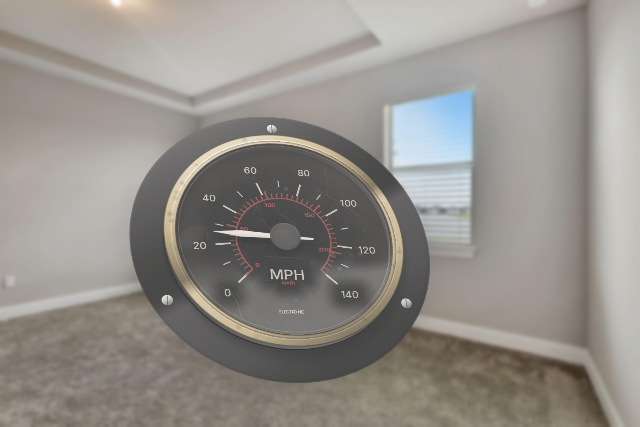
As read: 25 mph
